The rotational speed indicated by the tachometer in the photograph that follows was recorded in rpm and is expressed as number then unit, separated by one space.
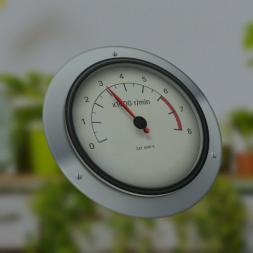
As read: 3000 rpm
